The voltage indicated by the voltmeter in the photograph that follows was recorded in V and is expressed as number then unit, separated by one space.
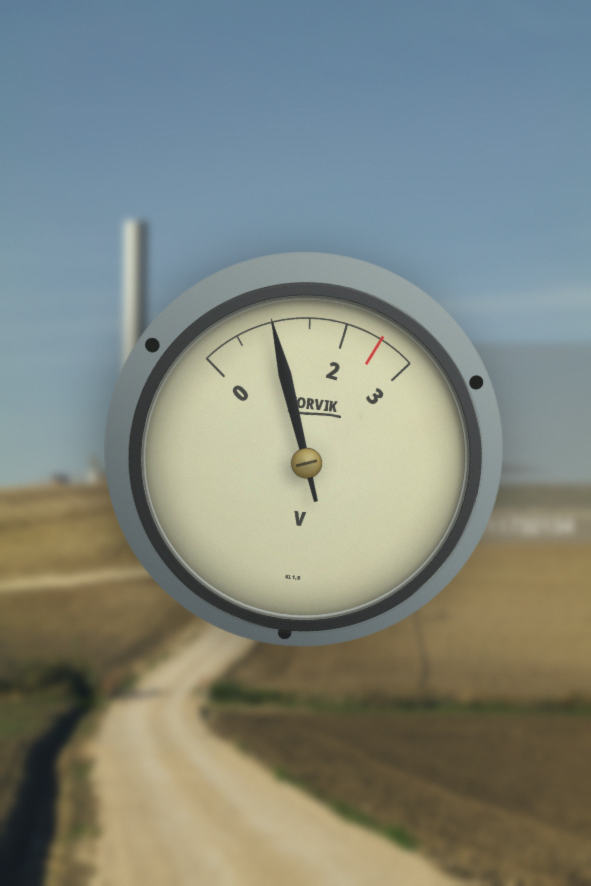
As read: 1 V
